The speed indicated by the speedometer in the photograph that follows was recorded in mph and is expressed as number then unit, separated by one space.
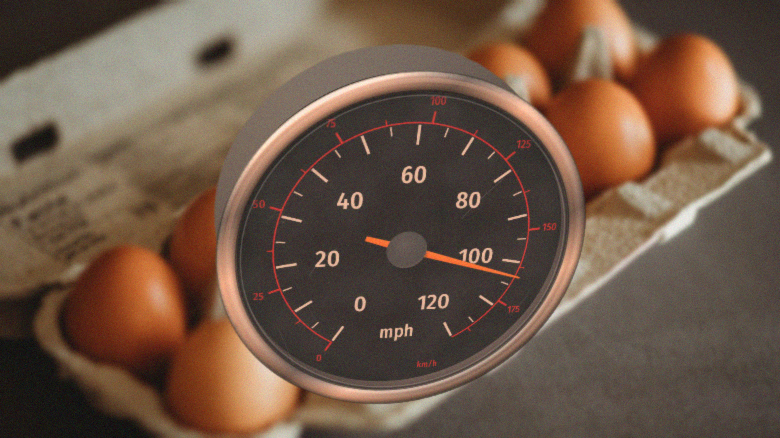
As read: 102.5 mph
